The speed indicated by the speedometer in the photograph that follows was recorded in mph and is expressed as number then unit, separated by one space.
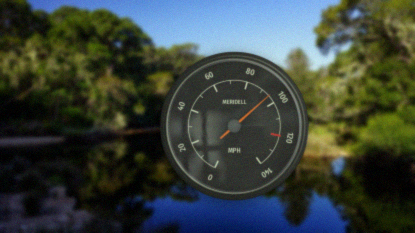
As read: 95 mph
